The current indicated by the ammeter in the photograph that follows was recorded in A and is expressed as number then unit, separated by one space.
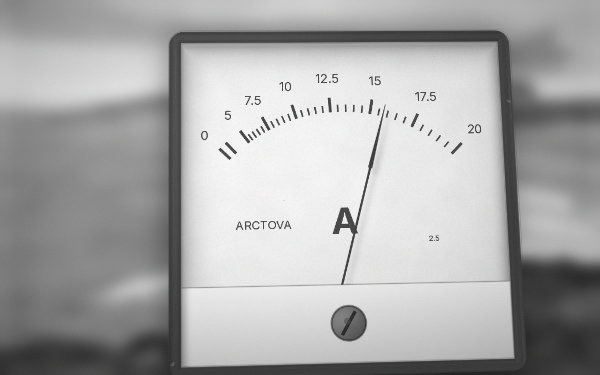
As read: 15.75 A
